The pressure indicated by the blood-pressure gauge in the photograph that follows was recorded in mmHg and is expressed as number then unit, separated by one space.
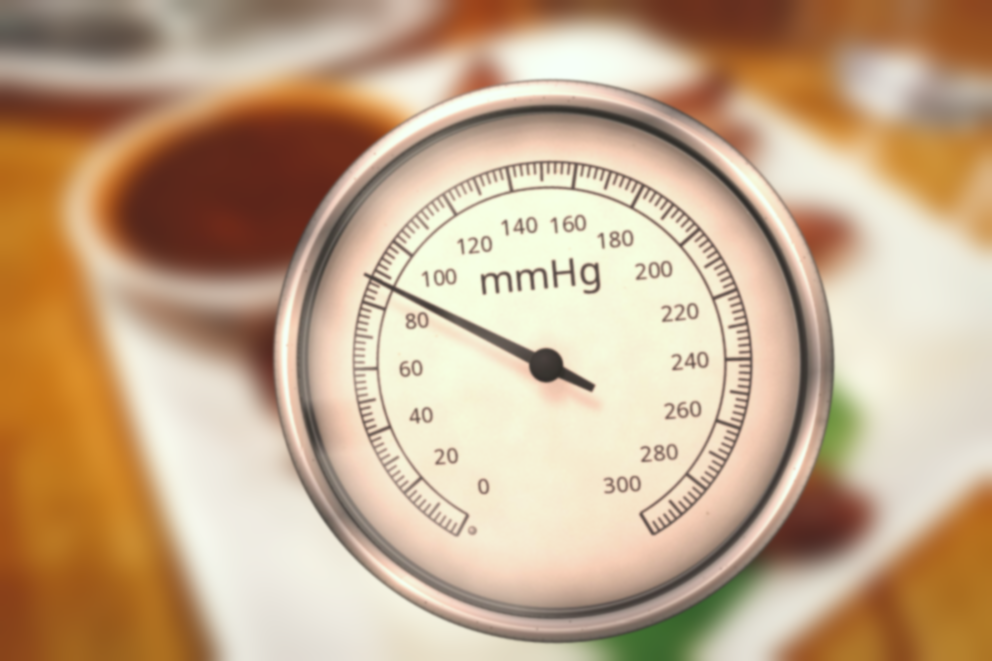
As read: 88 mmHg
